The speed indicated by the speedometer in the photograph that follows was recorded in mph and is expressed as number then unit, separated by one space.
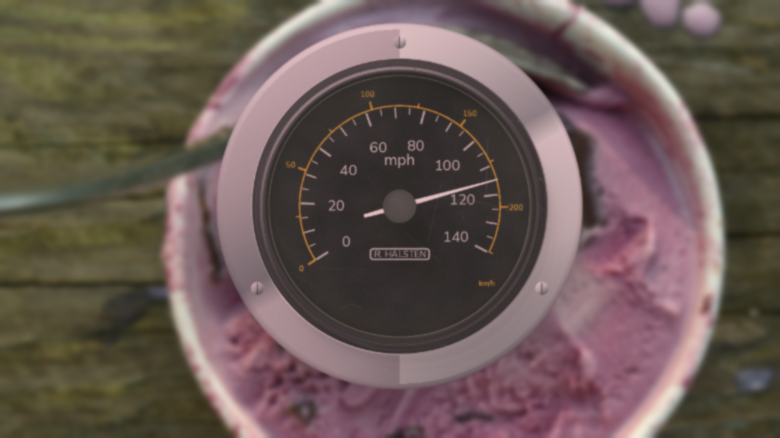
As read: 115 mph
